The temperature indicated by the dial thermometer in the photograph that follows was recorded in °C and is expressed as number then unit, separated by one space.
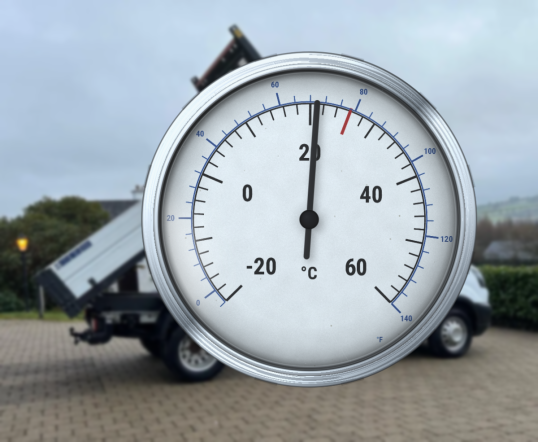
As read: 21 °C
